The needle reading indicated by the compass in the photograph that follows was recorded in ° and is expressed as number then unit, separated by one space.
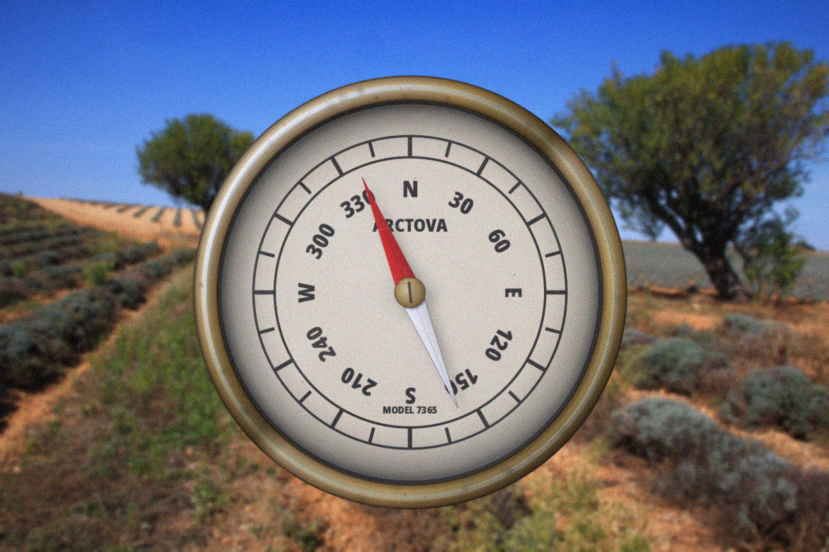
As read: 337.5 °
